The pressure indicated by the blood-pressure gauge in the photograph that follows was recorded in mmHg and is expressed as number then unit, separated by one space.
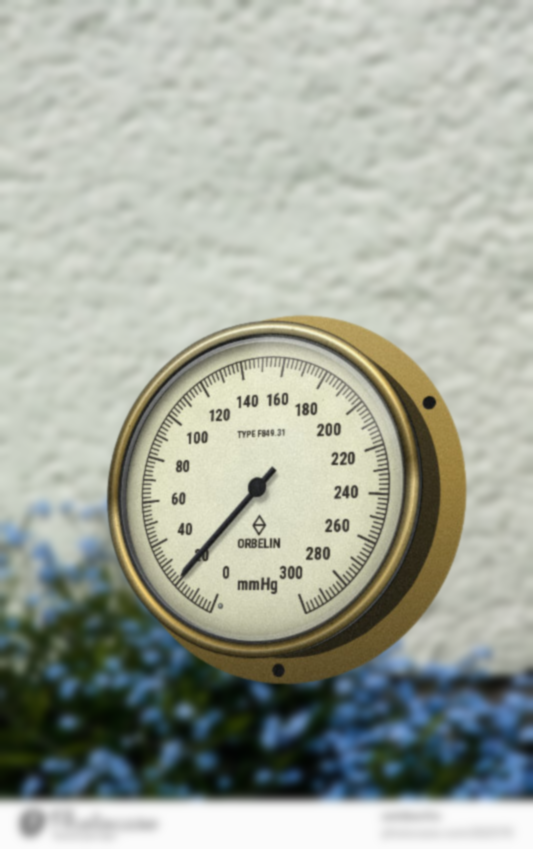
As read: 20 mmHg
